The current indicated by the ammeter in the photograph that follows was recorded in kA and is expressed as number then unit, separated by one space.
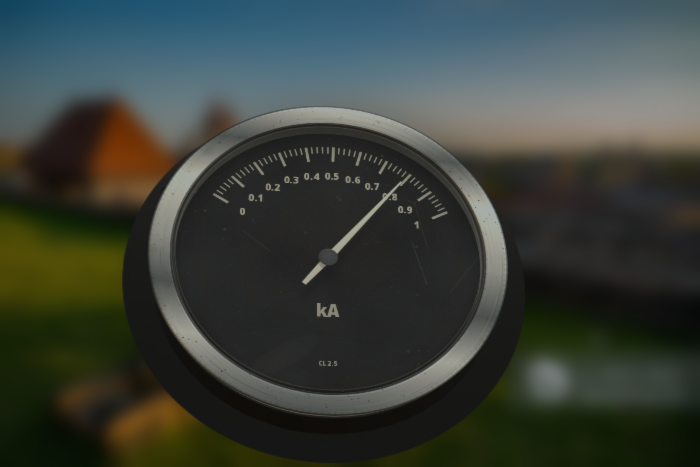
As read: 0.8 kA
